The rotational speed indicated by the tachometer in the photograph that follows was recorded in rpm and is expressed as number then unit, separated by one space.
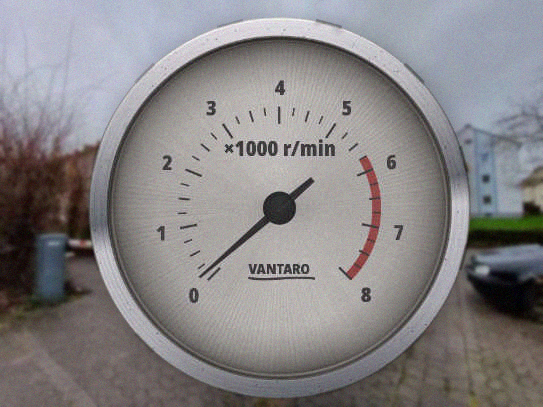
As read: 125 rpm
